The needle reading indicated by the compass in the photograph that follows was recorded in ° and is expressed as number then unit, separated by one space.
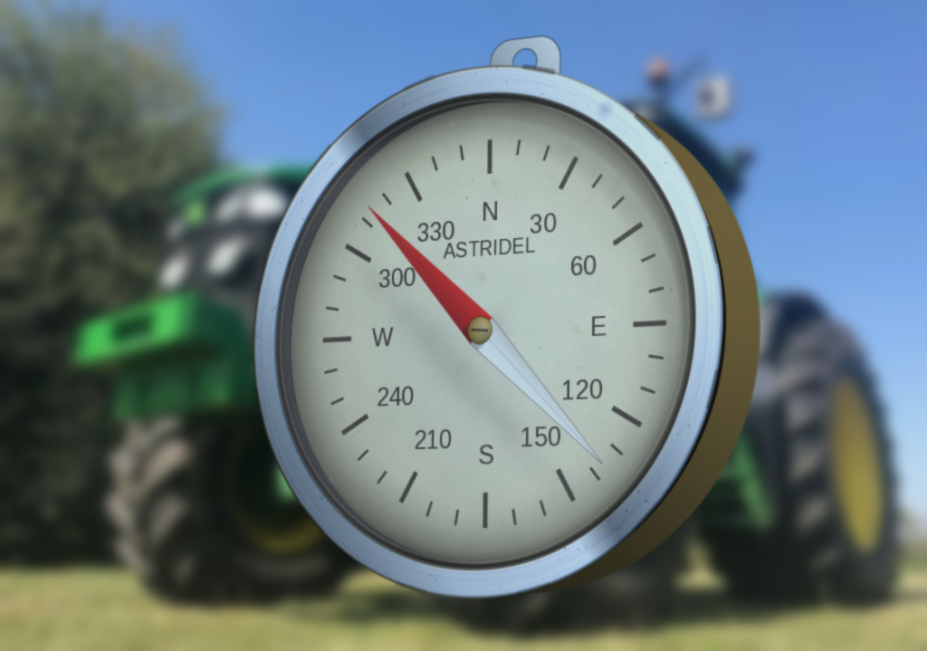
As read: 315 °
